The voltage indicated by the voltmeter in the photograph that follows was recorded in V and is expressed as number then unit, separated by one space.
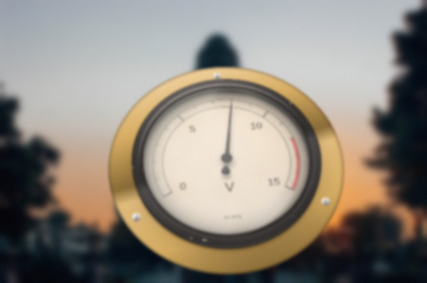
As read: 8 V
